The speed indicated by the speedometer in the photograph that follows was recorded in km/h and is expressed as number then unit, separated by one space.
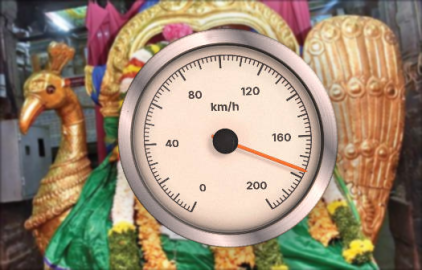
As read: 176 km/h
